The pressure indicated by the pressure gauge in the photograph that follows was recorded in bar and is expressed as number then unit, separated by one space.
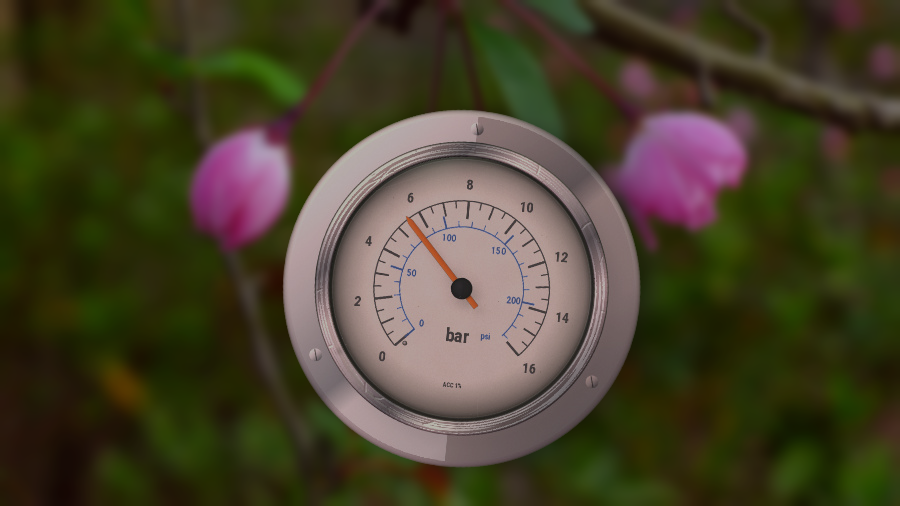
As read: 5.5 bar
